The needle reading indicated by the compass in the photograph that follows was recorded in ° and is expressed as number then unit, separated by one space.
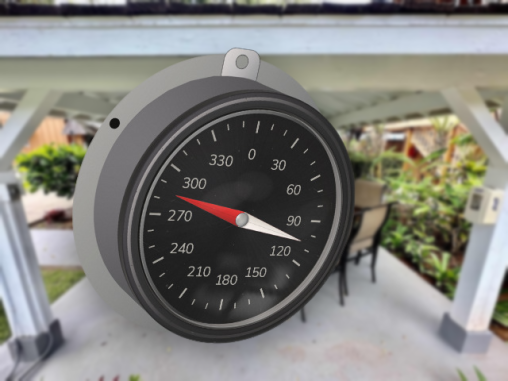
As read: 285 °
